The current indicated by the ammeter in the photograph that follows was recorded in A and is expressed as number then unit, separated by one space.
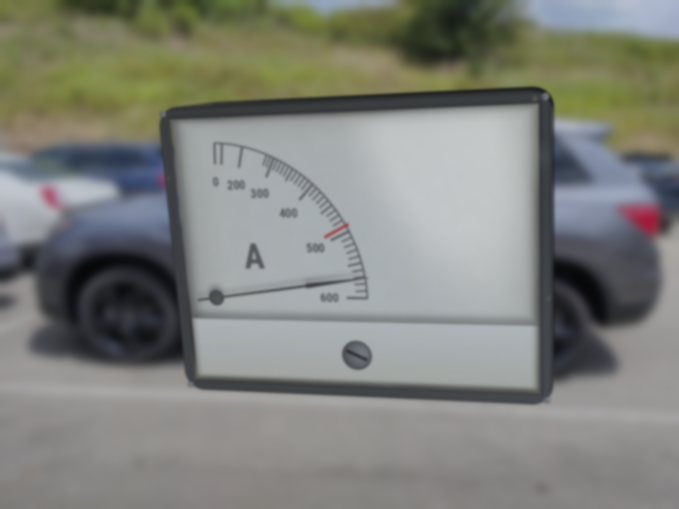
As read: 570 A
